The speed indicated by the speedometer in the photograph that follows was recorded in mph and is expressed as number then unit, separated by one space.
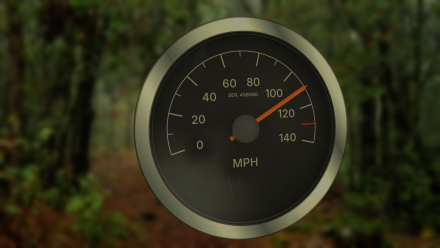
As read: 110 mph
